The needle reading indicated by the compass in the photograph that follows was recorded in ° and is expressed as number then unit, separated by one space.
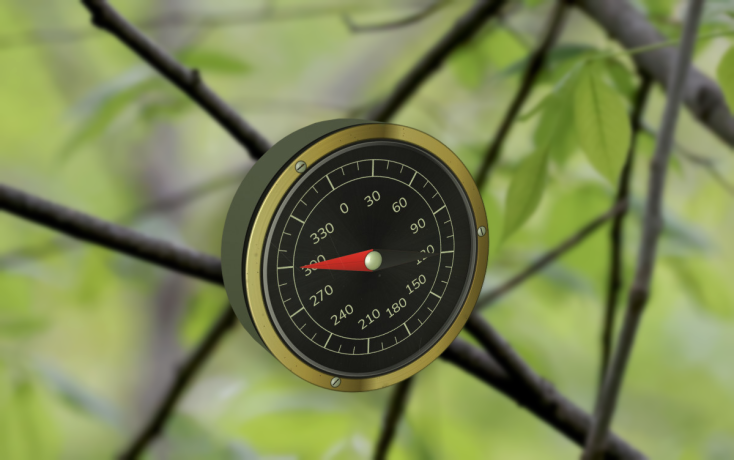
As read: 300 °
